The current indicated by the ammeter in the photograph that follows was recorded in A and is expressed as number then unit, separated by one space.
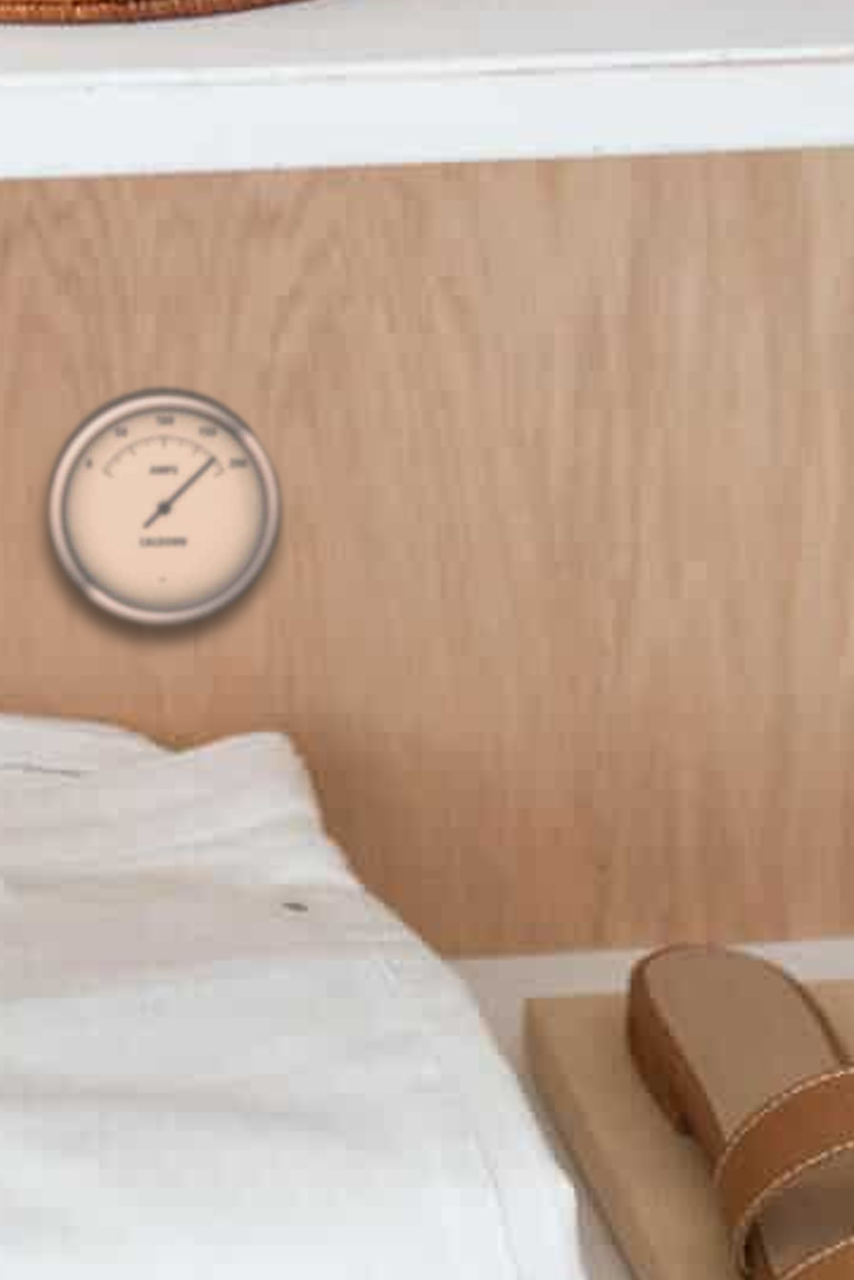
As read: 175 A
